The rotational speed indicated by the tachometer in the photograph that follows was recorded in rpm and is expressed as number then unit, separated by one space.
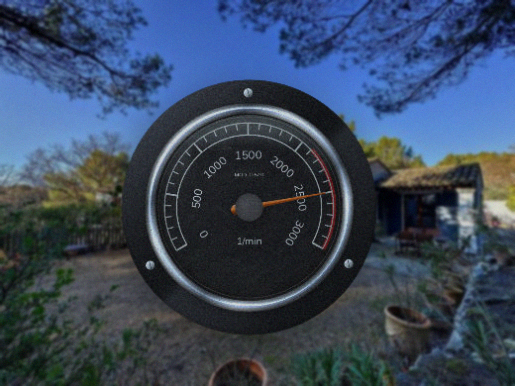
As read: 2500 rpm
